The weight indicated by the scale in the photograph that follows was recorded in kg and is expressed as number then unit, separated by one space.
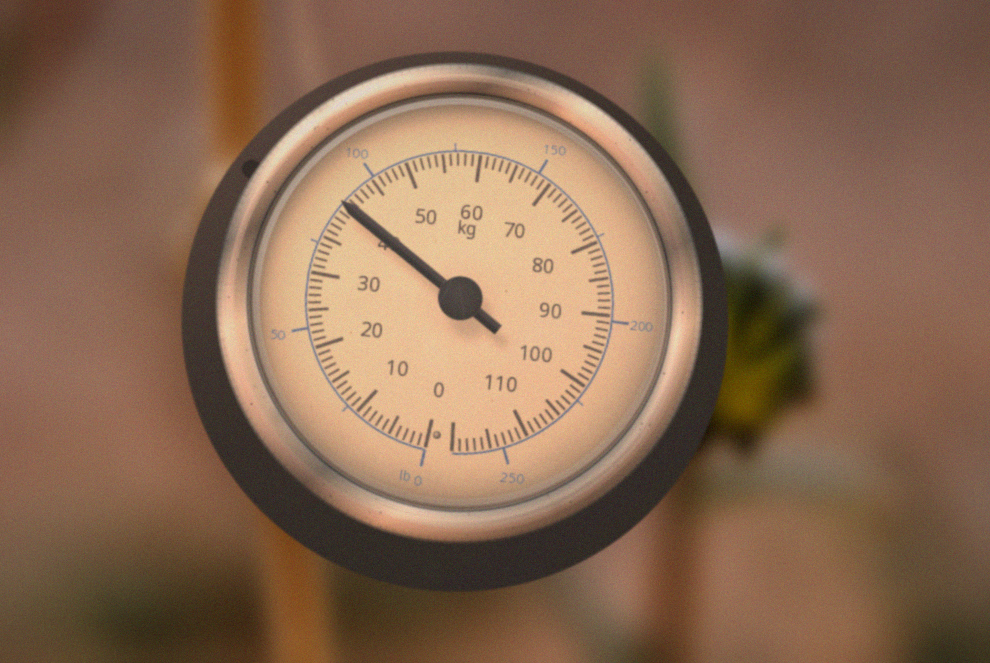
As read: 40 kg
